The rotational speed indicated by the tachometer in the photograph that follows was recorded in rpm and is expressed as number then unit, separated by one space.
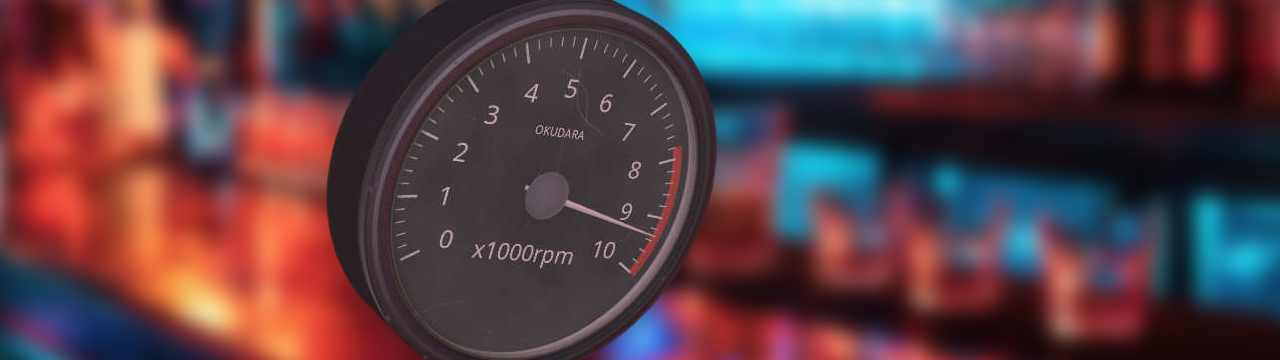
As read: 9300 rpm
